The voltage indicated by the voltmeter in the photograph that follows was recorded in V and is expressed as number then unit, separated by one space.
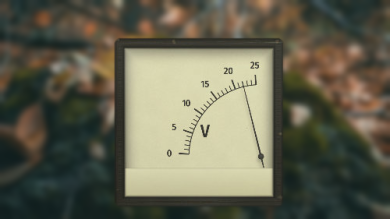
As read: 22 V
